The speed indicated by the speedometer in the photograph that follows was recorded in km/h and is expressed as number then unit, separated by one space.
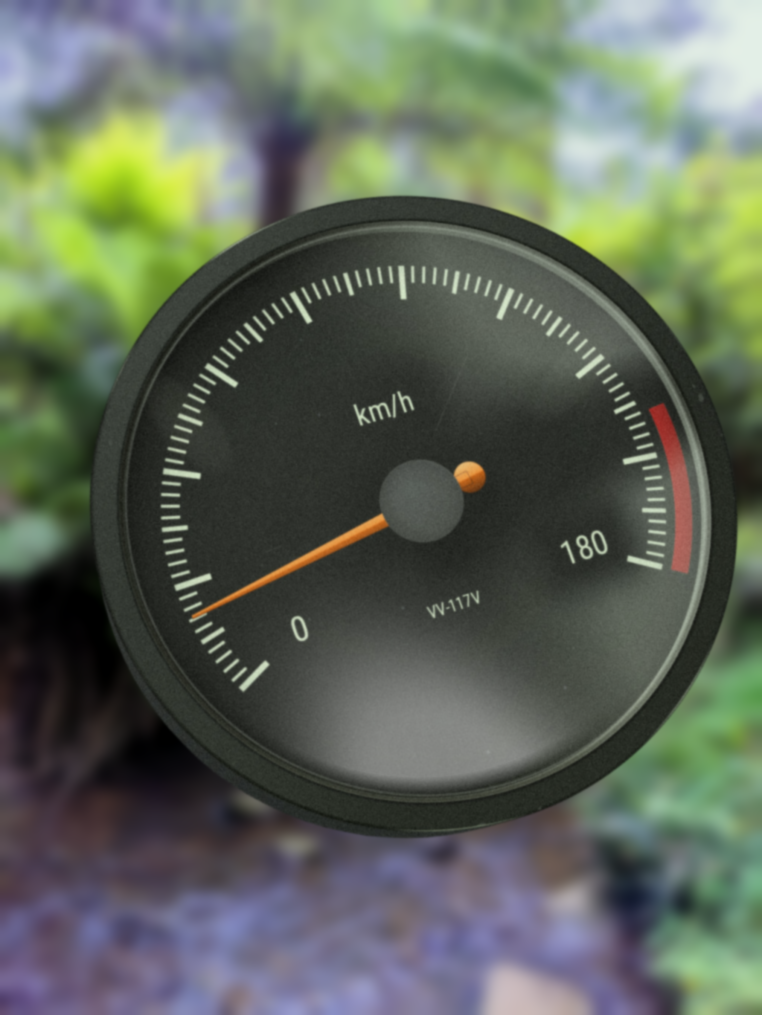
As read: 14 km/h
